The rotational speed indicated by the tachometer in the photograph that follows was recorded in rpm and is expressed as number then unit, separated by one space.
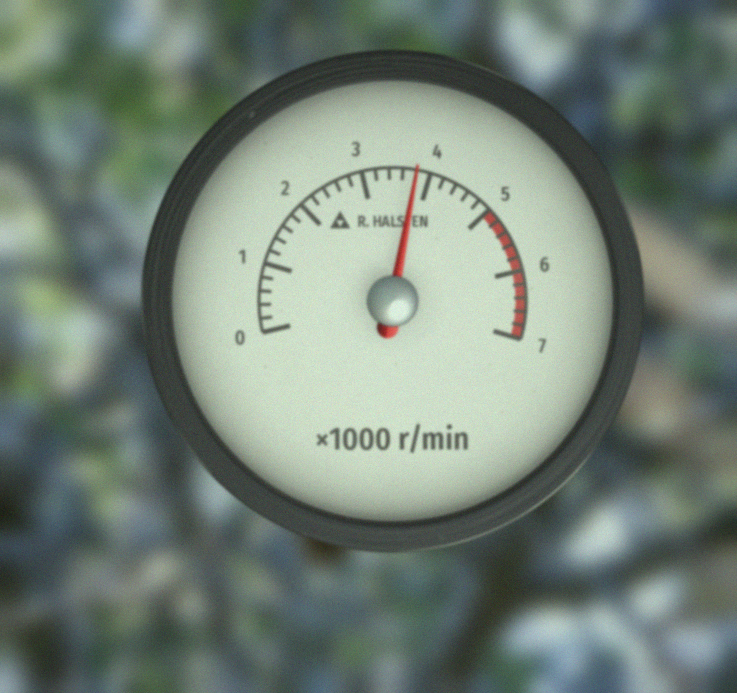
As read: 3800 rpm
